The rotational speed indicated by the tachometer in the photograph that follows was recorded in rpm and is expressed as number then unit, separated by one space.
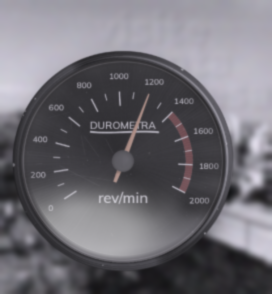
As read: 1200 rpm
